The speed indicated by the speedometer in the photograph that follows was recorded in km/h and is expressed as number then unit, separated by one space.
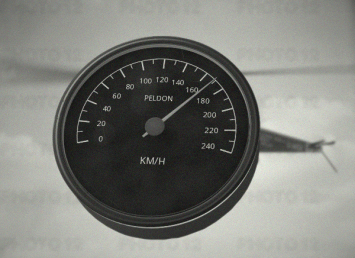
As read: 170 km/h
